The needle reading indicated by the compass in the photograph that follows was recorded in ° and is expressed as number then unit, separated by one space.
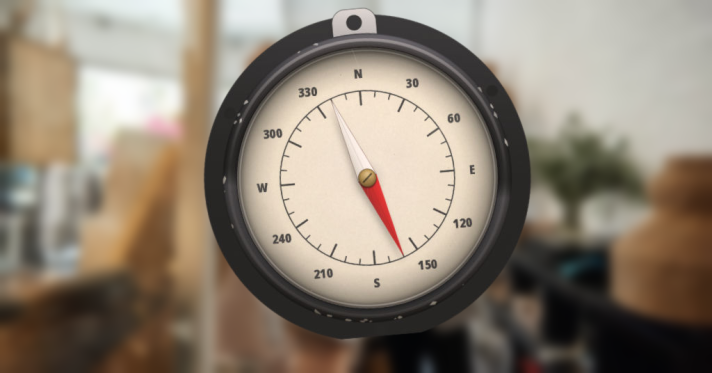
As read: 160 °
